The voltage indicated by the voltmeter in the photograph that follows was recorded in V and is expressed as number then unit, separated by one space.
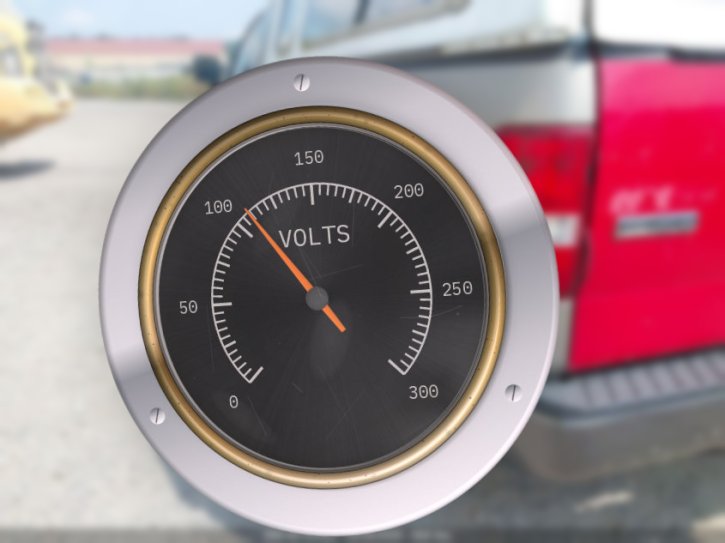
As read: 110 V
